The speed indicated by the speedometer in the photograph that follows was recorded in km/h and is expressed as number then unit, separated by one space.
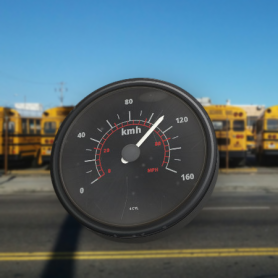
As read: 110 km/h
